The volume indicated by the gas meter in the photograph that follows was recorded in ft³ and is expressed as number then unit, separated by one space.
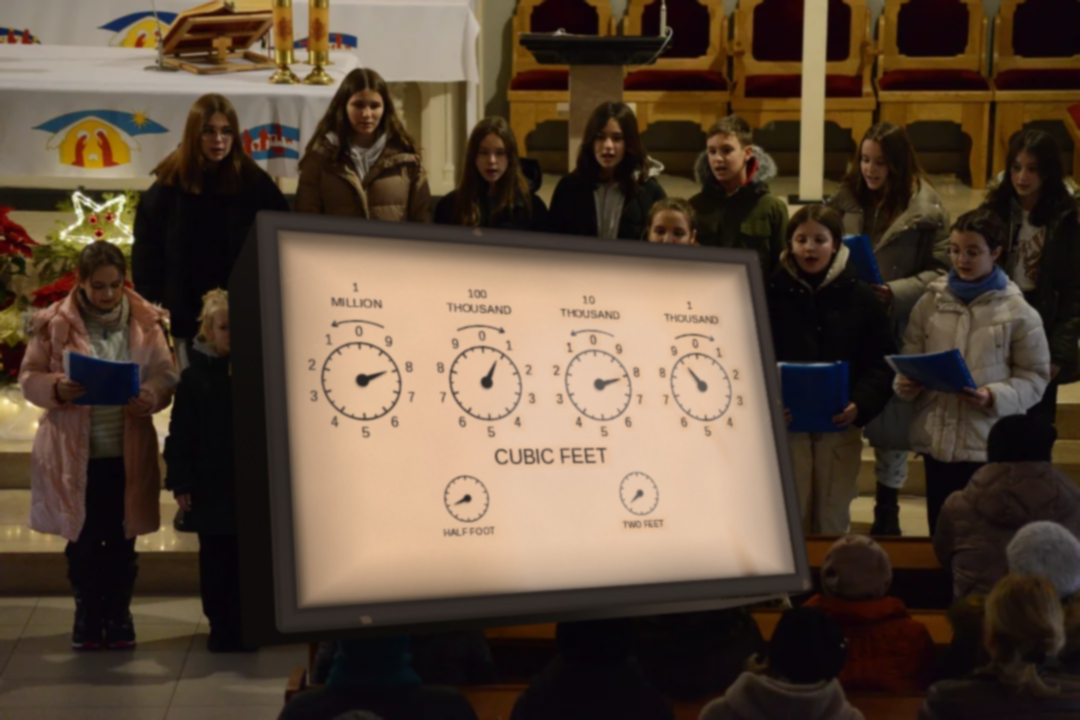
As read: 807900 ft³
